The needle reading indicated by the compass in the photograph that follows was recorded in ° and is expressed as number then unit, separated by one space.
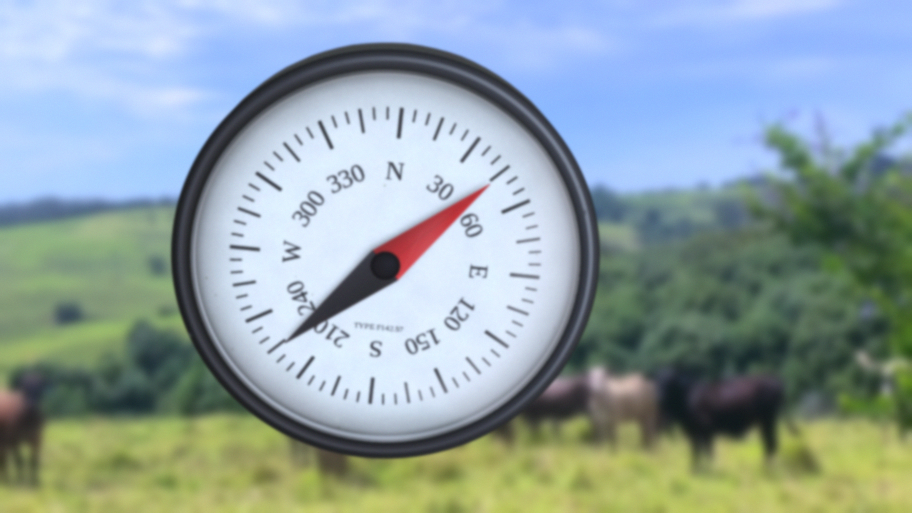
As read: 45 °
